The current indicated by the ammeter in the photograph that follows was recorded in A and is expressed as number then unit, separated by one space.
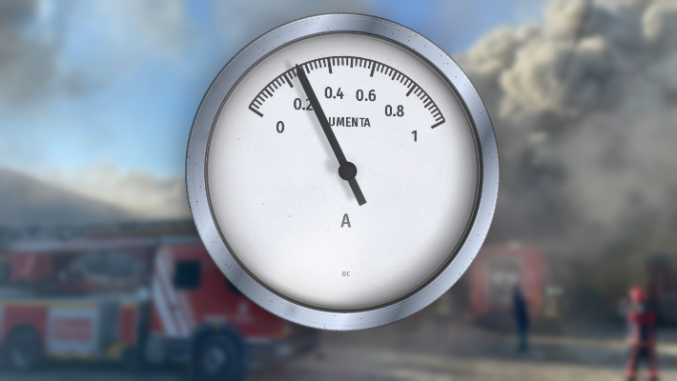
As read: 0.26 A
